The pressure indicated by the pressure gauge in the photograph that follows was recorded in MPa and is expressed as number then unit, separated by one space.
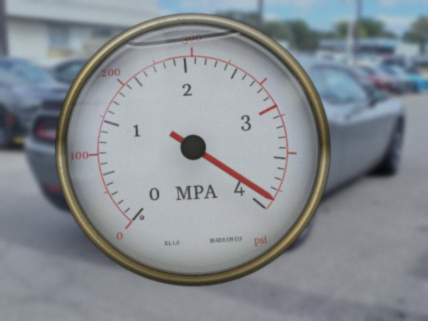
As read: 3.9 MPa
